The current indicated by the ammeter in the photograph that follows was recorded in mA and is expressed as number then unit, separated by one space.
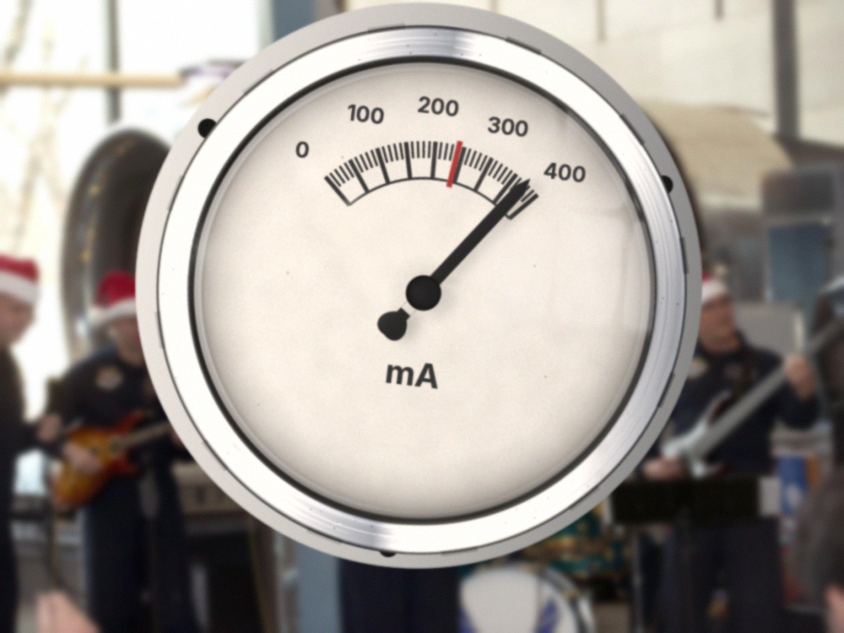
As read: 370 mA
